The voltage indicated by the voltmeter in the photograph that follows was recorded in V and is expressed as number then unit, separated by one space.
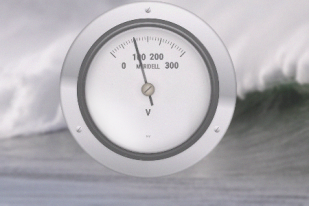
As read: 100 V
